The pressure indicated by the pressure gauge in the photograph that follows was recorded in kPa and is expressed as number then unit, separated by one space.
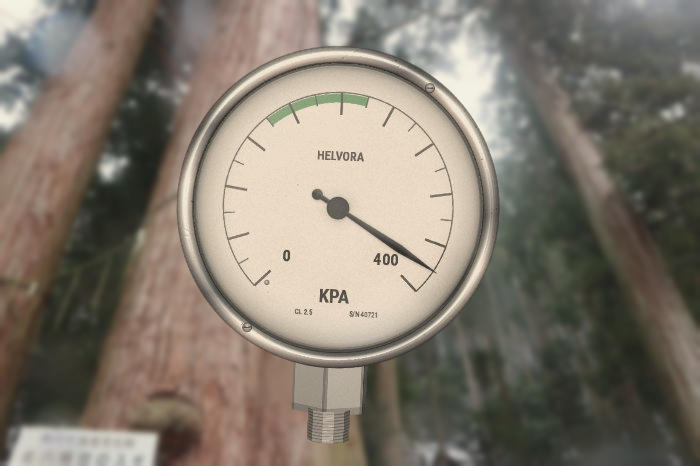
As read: 380 kPa
